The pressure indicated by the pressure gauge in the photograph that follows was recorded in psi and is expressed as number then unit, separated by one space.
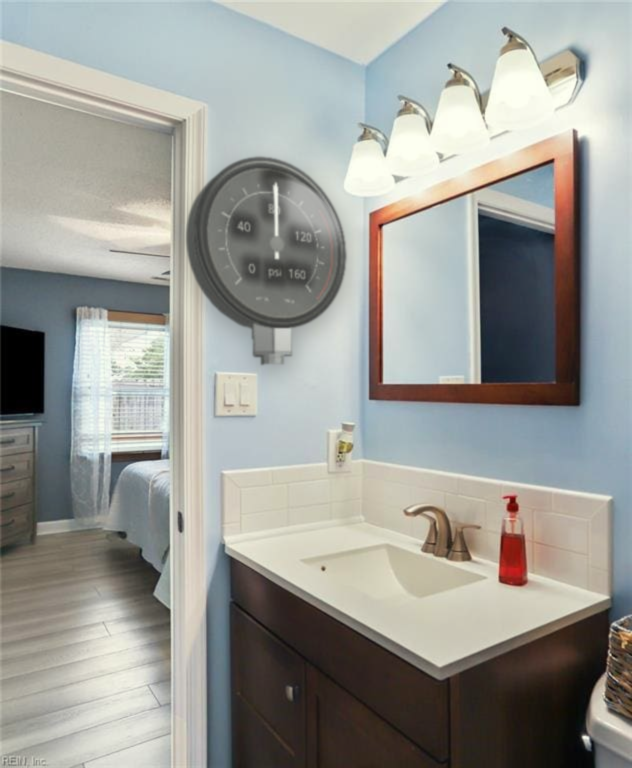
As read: 80 psi
